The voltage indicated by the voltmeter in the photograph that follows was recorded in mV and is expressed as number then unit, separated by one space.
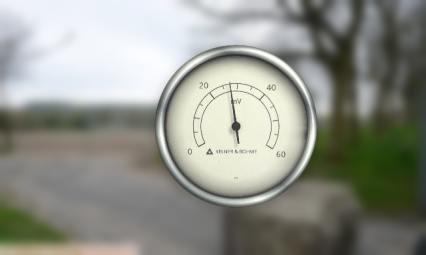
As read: 27.5 mV
